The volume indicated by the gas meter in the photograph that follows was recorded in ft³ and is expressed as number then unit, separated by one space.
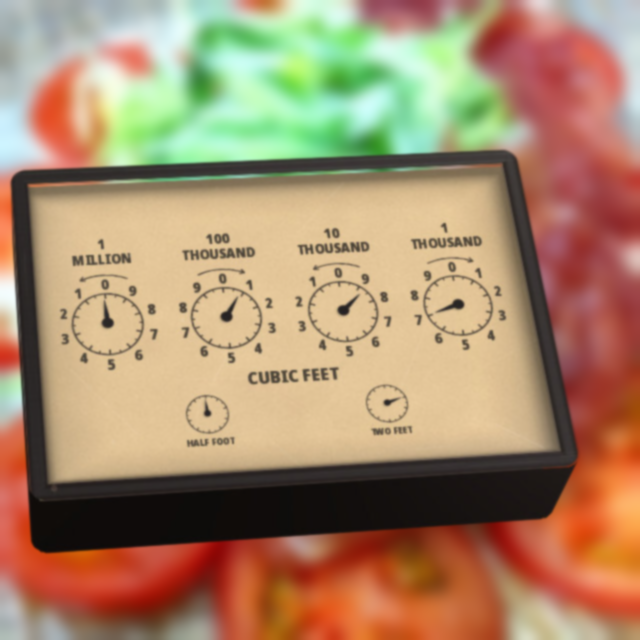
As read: 8700 ft³
